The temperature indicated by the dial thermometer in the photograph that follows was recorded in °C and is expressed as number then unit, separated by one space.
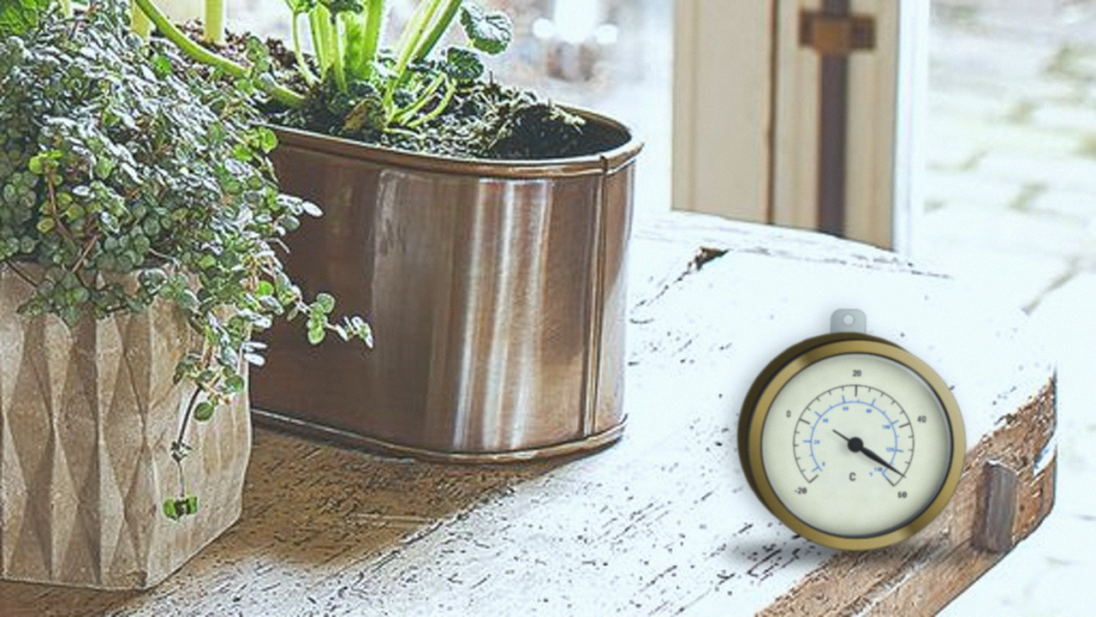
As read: 56 °C
